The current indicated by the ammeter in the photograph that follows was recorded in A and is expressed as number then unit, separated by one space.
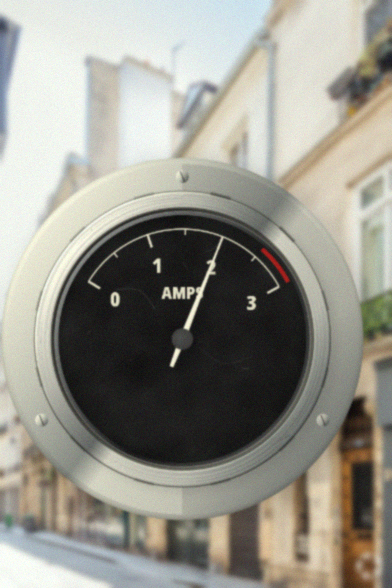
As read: 2 A
